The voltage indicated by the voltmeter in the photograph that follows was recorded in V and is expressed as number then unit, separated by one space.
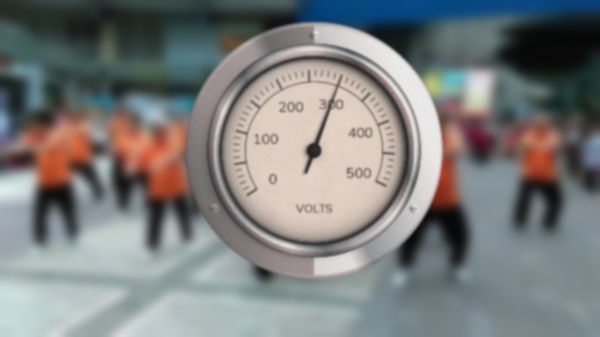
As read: 300 V
